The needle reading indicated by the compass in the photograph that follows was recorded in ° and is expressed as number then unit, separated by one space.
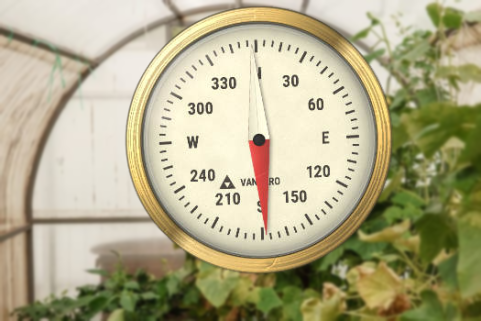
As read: 177.5 °
